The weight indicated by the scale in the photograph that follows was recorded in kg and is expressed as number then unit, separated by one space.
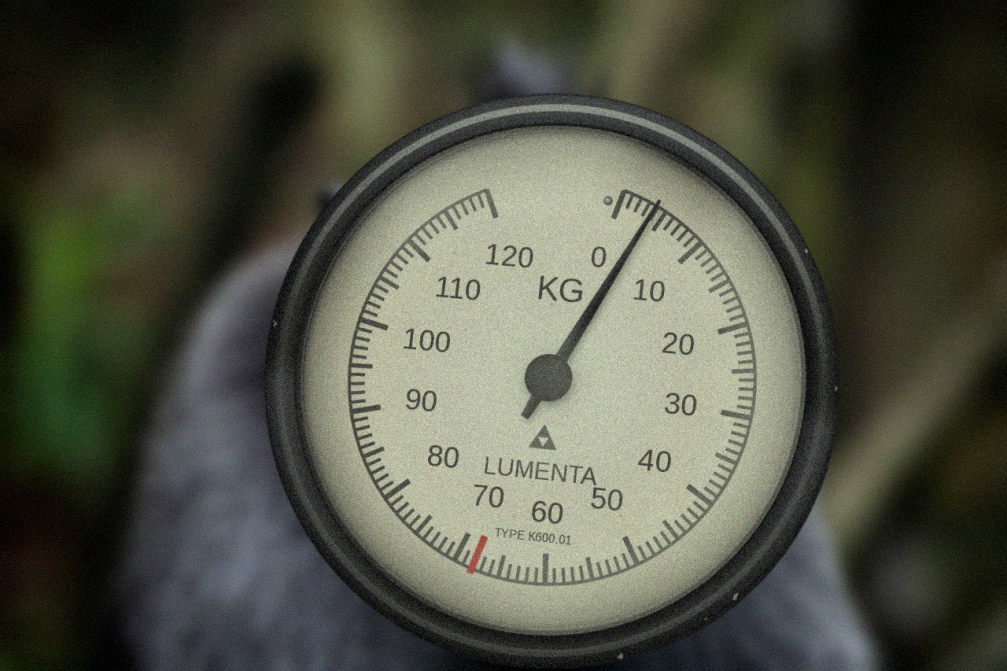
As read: 4 kg
